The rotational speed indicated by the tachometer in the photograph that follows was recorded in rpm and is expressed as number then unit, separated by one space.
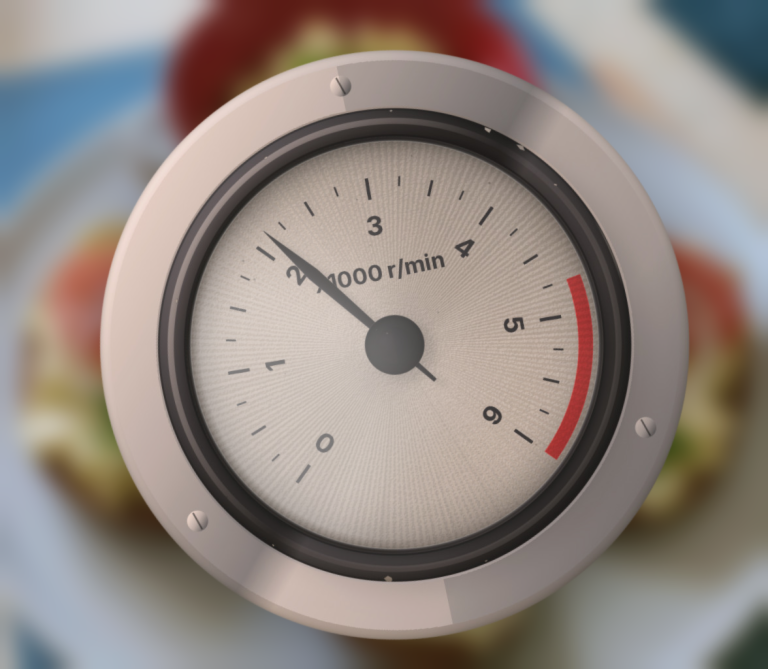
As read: 2125 rpm
